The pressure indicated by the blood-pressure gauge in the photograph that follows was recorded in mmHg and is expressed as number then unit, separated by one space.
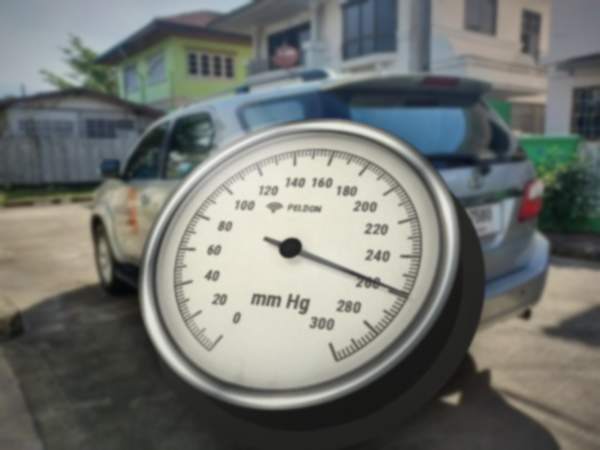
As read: 260 mmHg
